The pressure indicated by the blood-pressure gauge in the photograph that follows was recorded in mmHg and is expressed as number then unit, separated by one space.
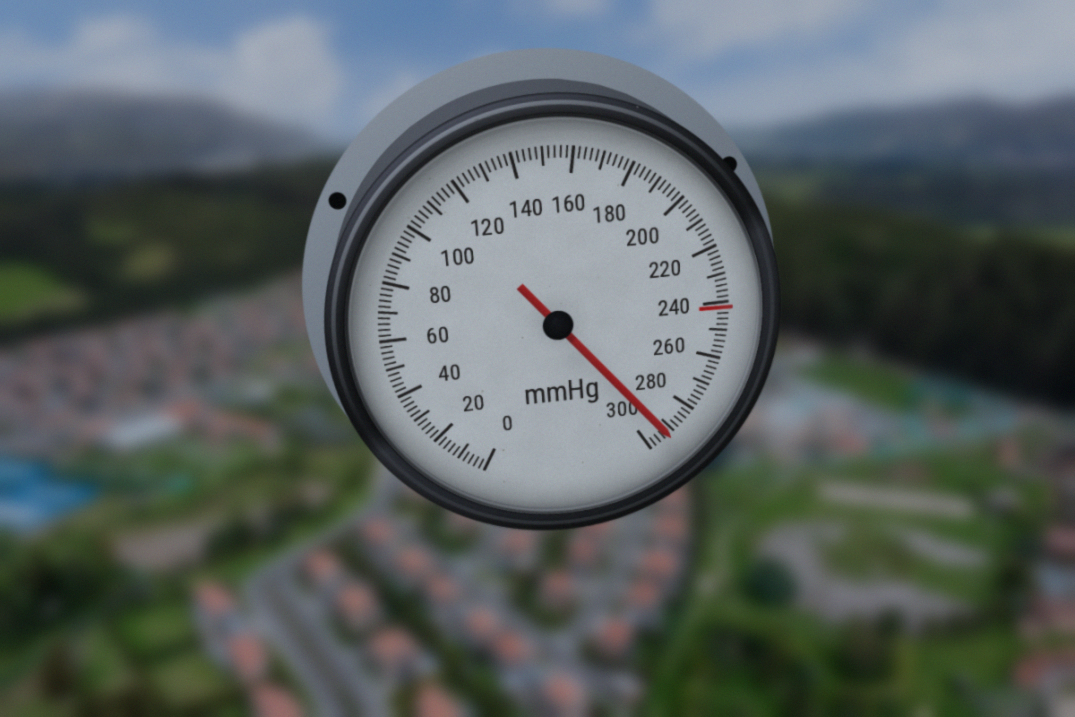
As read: 292 mmHg
